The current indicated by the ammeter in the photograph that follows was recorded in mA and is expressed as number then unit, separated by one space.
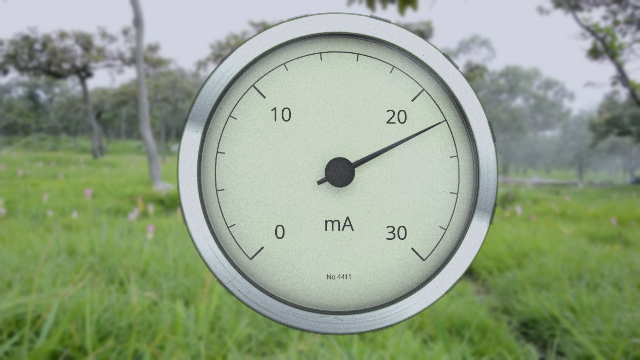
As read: 22 mA
